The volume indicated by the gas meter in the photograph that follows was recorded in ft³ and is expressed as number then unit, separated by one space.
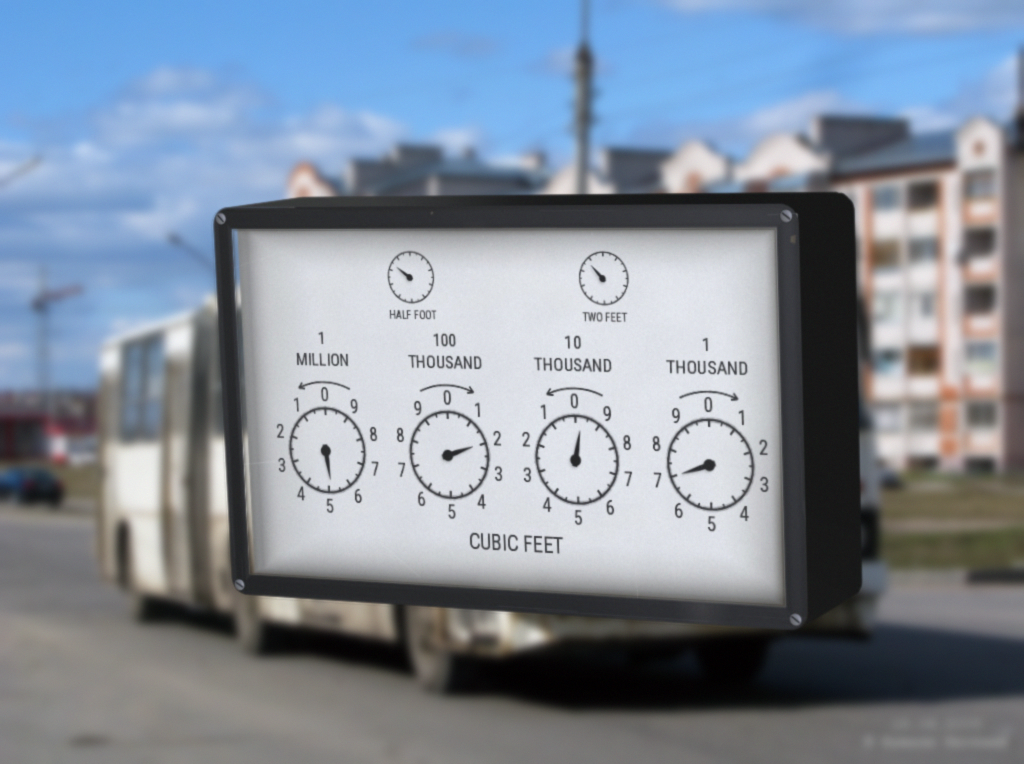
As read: 519700 ft³
